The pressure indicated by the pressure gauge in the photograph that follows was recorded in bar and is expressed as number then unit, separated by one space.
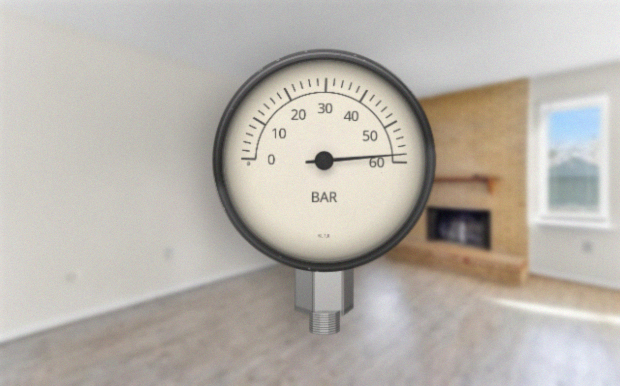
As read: 58 bar
